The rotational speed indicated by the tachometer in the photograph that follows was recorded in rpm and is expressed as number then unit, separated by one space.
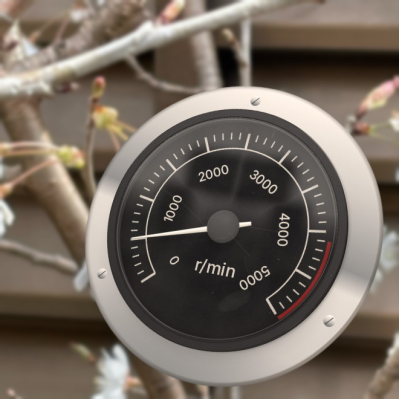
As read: 500 rpm
